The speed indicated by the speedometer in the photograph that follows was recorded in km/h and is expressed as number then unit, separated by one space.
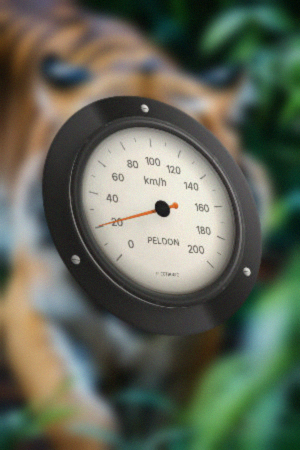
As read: 20 km/h
